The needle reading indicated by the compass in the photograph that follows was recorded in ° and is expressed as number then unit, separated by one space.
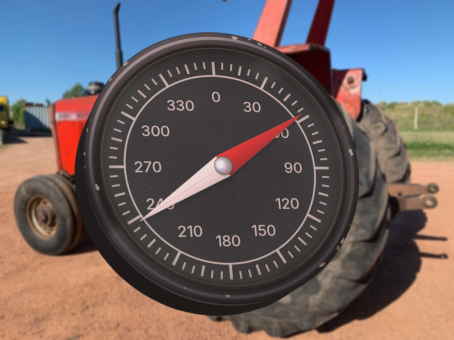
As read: 57.5 °
